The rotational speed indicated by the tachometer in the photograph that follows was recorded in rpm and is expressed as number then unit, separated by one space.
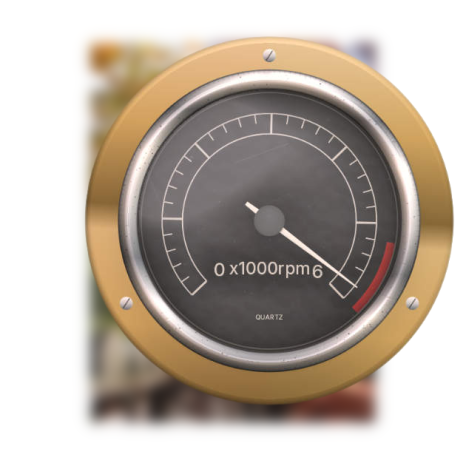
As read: 5800 rpm
